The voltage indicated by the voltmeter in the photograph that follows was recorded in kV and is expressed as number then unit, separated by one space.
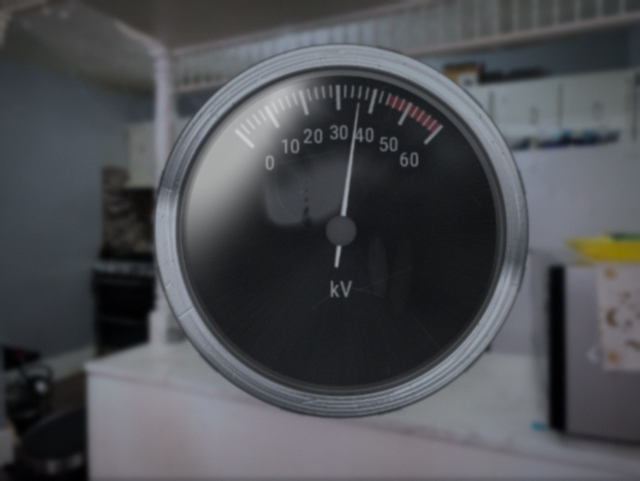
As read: 36 kV
